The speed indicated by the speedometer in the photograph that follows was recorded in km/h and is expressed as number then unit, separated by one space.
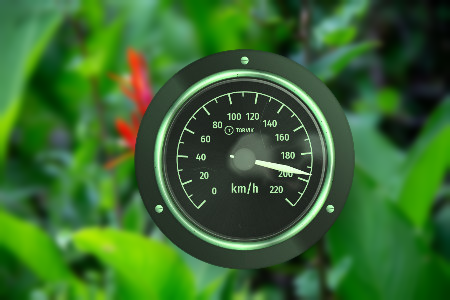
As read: 195 km/h
